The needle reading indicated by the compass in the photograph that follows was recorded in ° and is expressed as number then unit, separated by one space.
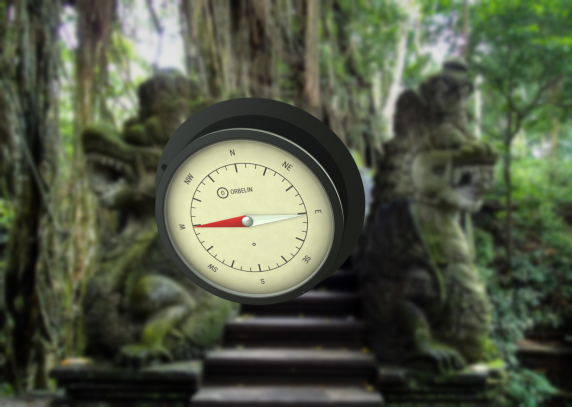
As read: 270 °
